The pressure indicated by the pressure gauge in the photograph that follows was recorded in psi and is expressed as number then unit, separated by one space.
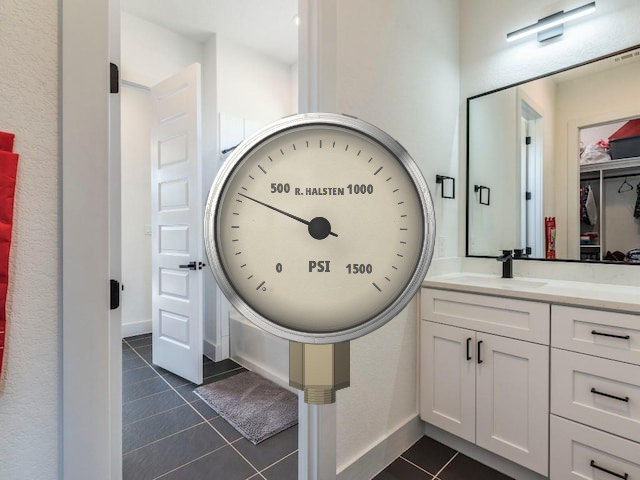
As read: 375 psi
